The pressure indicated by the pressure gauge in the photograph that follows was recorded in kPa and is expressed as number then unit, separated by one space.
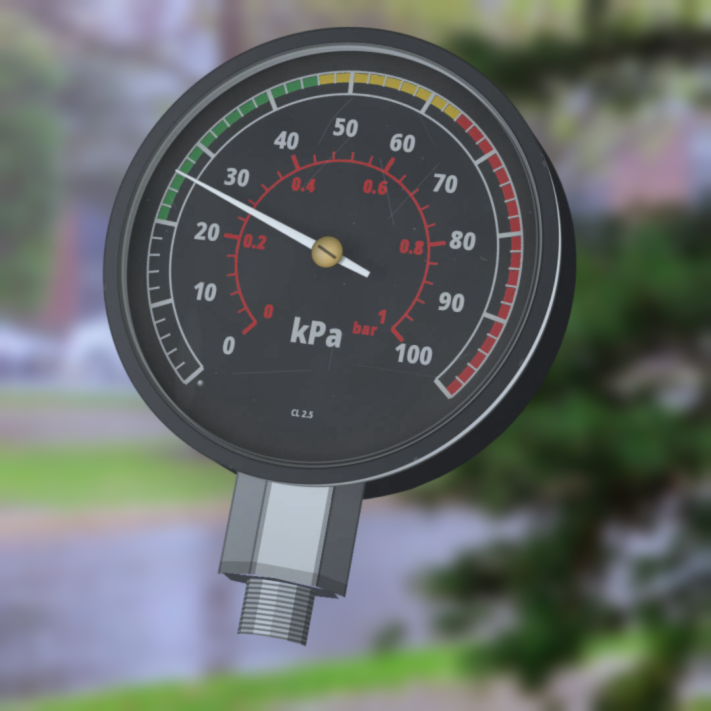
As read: 26 kPa
